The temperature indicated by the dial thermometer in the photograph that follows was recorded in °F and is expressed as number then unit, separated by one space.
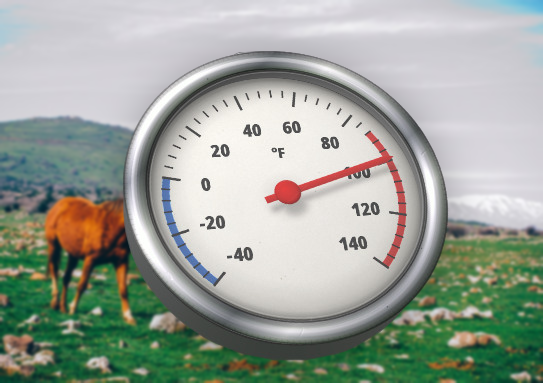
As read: 100 °F
